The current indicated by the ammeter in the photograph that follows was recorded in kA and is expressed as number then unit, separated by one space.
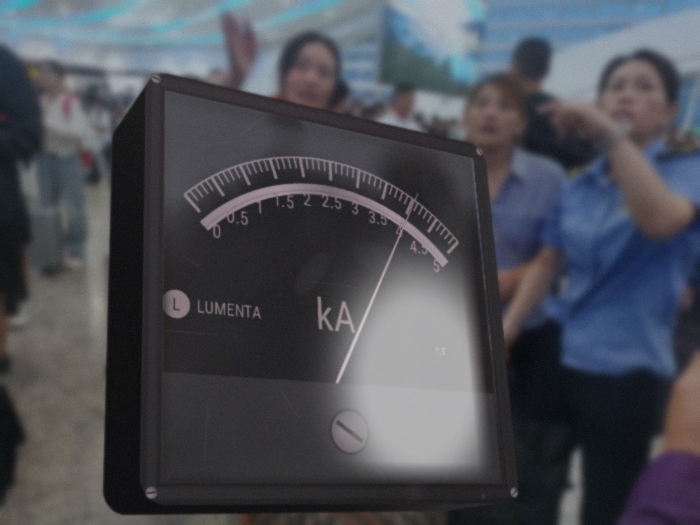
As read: 4 kA
